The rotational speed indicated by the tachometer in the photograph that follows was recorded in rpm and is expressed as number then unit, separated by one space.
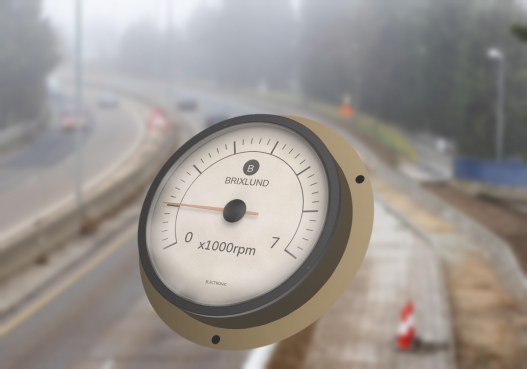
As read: 1000 rpm
